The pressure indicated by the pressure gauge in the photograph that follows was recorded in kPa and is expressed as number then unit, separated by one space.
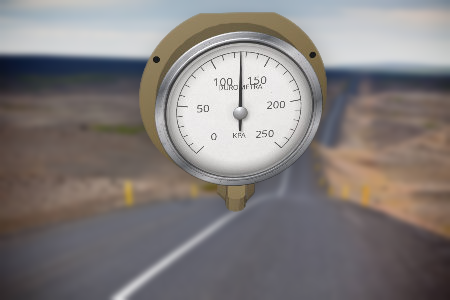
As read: 125 kPa
